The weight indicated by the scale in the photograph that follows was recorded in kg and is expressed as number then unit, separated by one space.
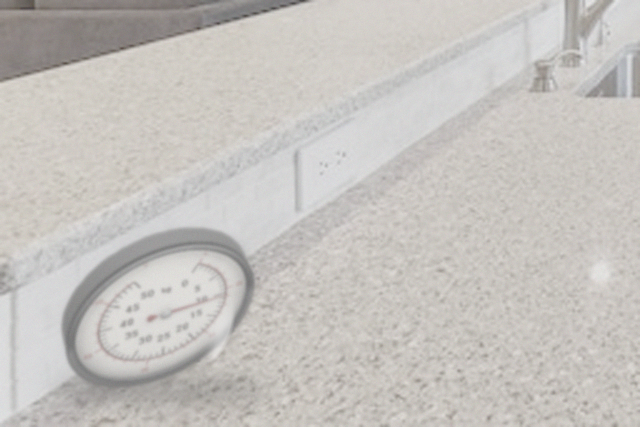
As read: 10 kg
